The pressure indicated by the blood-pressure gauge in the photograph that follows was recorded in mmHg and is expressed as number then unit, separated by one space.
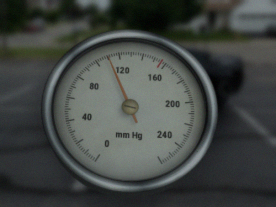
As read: 110 mmHg
